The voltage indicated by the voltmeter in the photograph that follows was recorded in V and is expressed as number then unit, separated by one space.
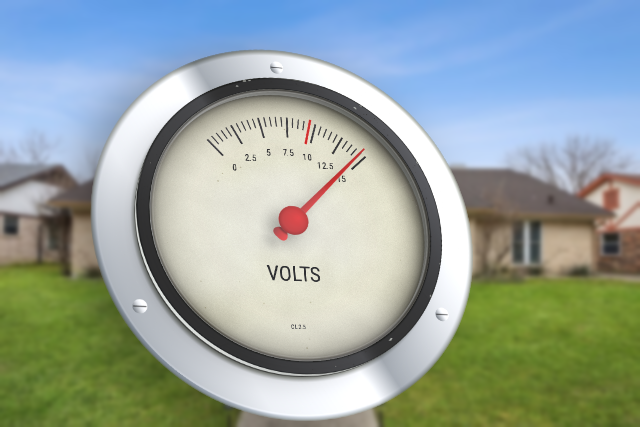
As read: 14.5 V
